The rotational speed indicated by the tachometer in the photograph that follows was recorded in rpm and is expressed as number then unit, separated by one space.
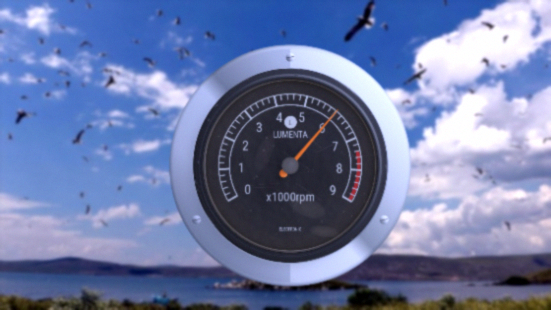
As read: 6000 rpm
